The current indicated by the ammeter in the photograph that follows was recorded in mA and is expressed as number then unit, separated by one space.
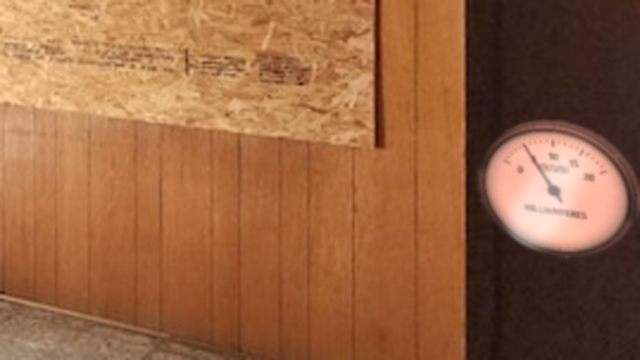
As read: 5 mA
